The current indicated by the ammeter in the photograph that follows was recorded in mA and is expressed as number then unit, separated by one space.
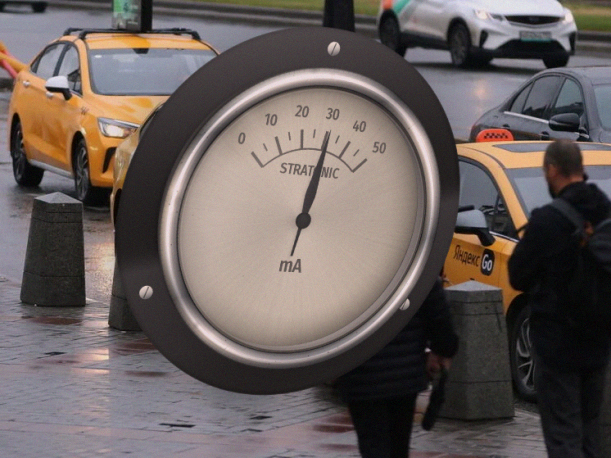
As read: 30 mA
